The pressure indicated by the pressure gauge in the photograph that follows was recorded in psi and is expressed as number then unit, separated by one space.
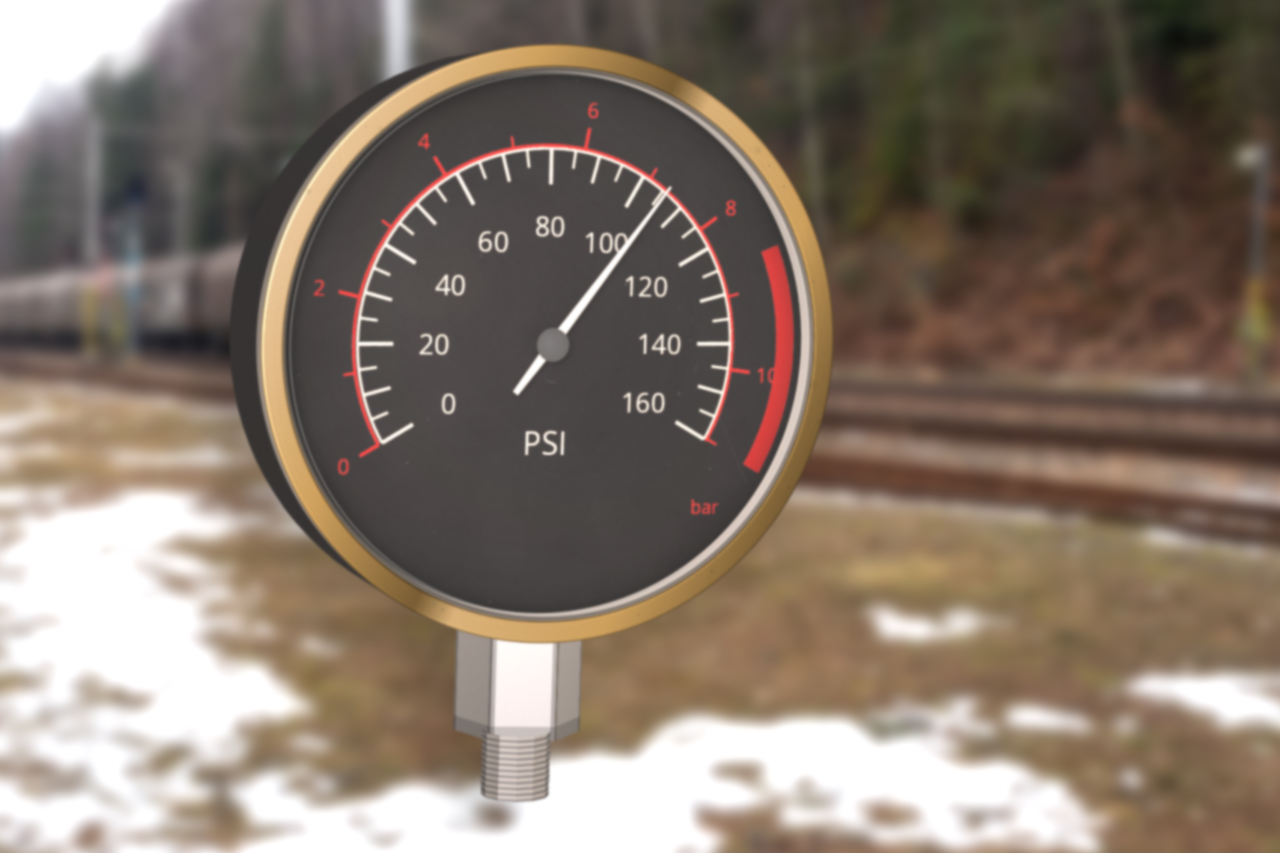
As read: 105 psi
